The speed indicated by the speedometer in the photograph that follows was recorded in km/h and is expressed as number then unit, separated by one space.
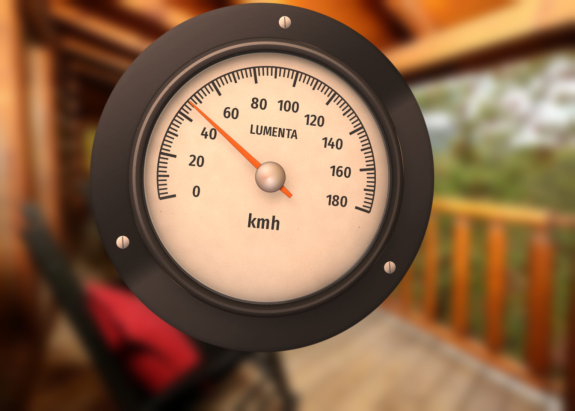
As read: 46 km/h
